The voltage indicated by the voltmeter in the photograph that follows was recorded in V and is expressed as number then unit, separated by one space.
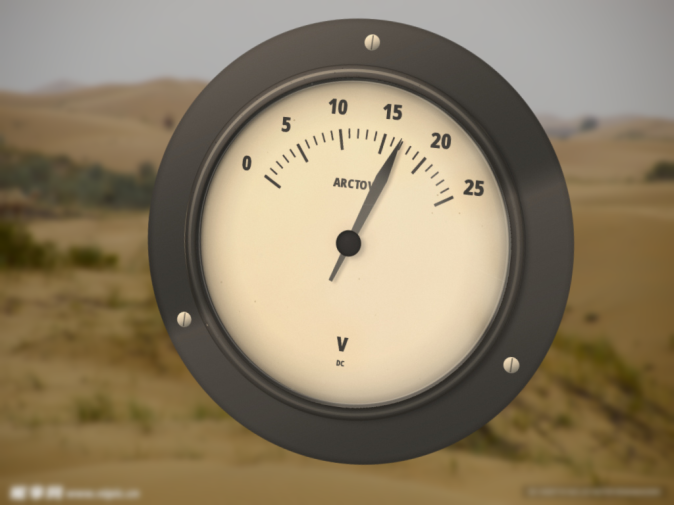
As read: 17 V
